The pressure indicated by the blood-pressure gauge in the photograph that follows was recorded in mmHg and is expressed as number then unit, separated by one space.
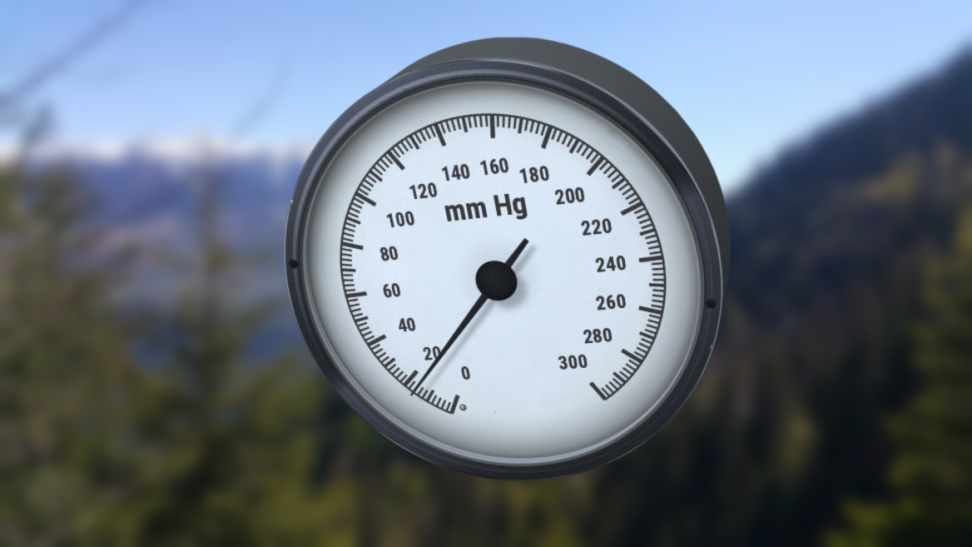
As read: 16 mmHg
